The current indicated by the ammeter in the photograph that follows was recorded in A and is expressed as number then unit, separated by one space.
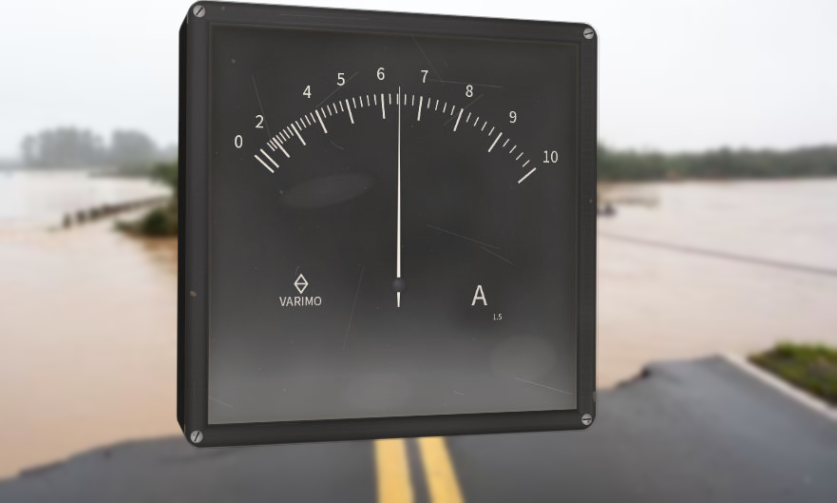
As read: 6.4 A
